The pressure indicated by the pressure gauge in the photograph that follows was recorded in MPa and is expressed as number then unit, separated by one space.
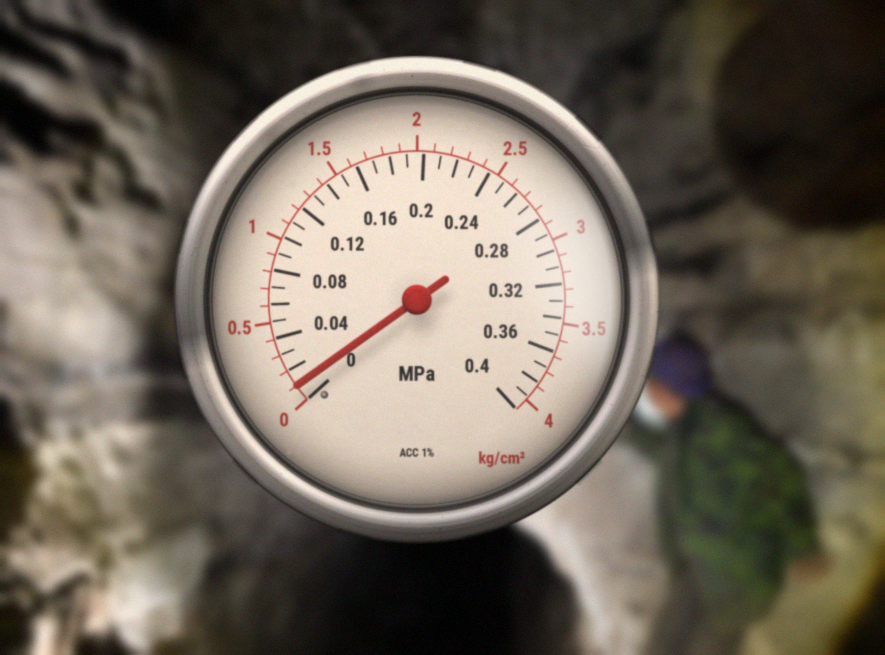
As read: 0.01 MPa
